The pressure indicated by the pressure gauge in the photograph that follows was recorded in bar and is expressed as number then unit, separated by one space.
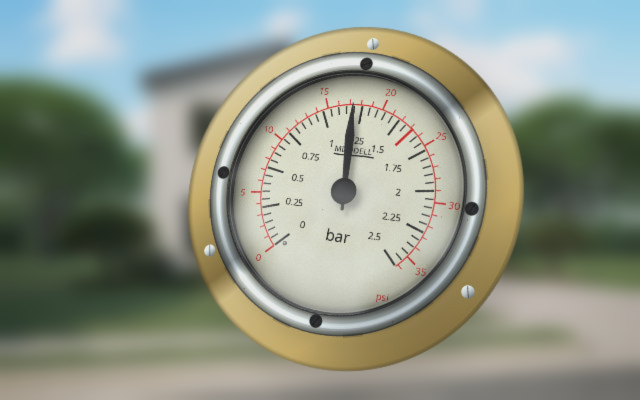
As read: 1.2 bar
